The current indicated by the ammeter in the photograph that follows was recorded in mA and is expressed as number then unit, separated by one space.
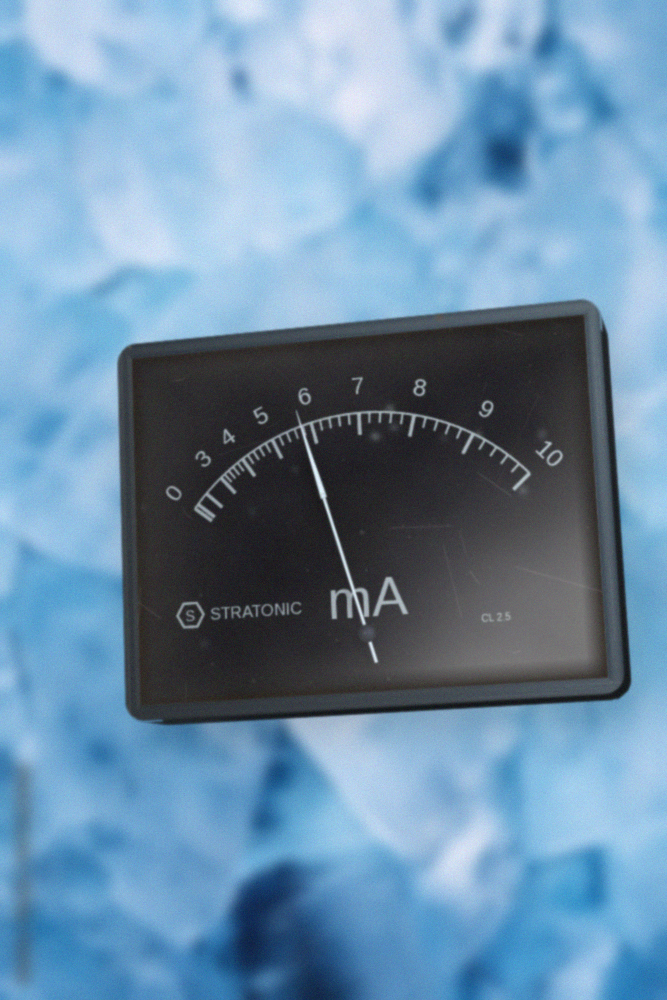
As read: 5.8 mA
